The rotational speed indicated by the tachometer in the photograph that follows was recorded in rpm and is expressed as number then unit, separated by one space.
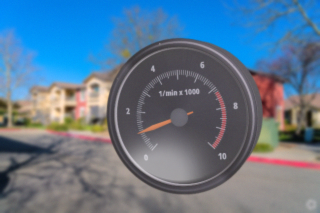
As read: 1000 rpm
